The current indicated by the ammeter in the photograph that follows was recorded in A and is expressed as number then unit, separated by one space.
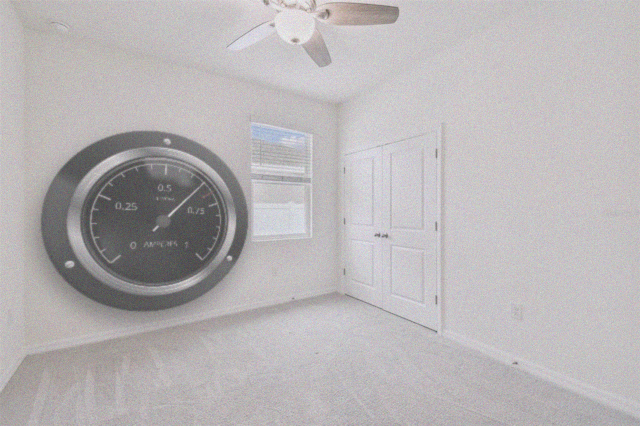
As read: 0.65 A
